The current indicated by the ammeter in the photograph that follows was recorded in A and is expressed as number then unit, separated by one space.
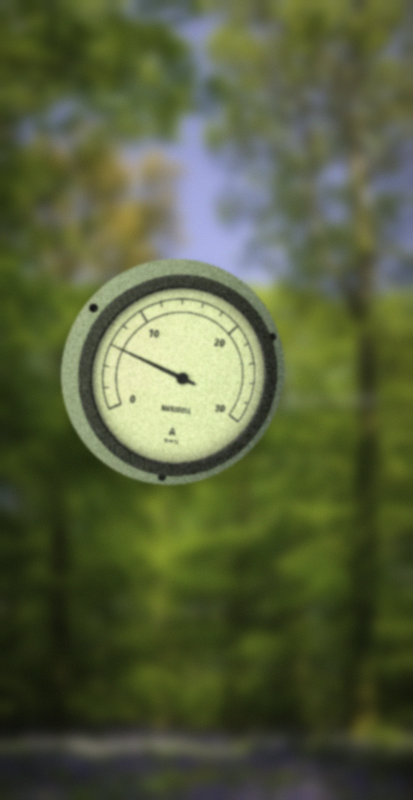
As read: 6 A
